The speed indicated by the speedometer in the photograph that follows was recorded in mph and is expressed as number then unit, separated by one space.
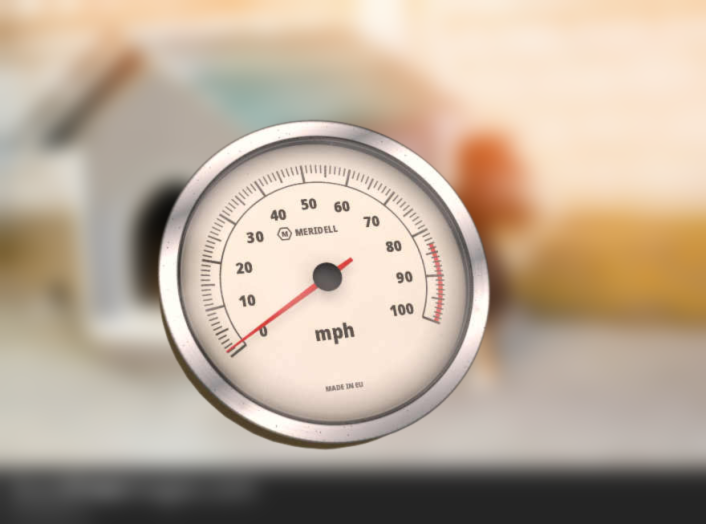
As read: 1 mph
